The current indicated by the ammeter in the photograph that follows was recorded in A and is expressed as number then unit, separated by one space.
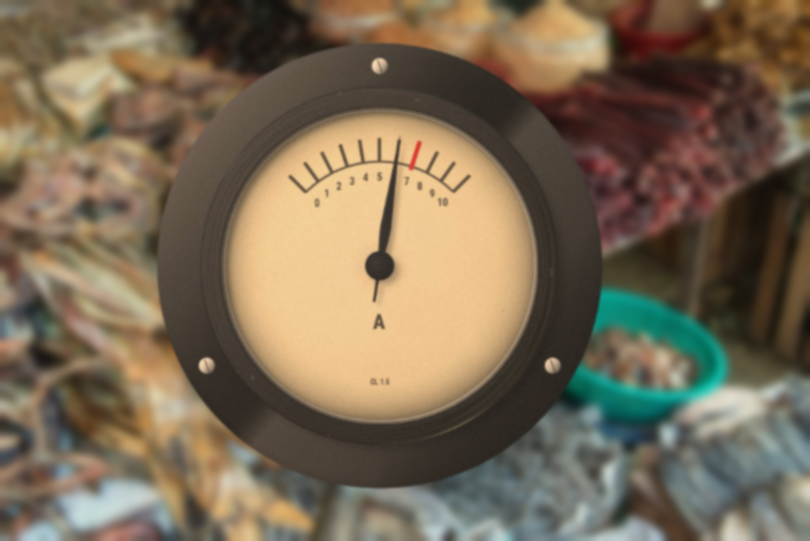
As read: 6 A
